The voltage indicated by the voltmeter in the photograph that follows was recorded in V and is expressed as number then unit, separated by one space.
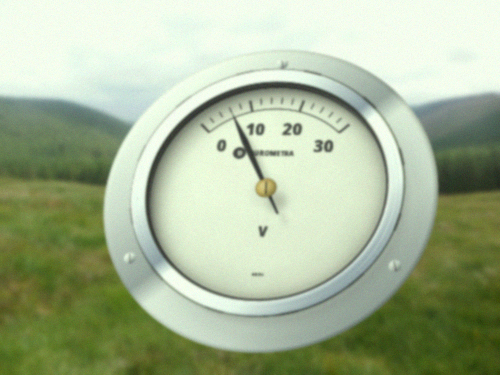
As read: 6 V
